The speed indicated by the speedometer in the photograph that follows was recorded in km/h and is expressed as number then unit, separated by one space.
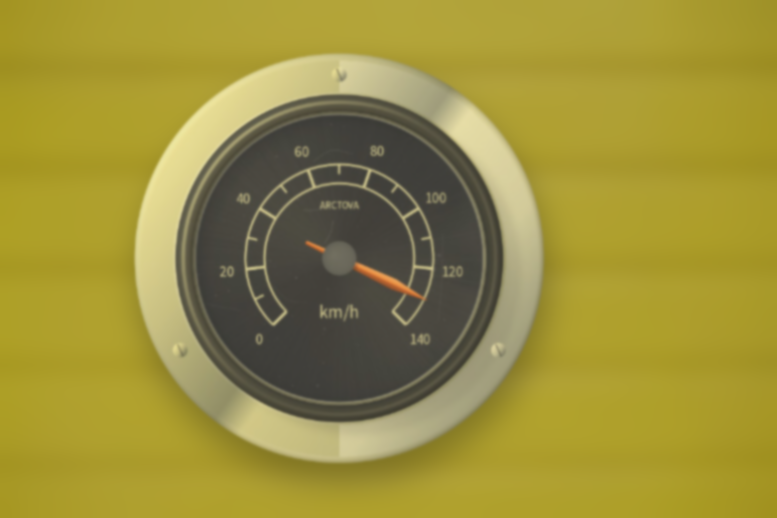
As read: 130 km/h
